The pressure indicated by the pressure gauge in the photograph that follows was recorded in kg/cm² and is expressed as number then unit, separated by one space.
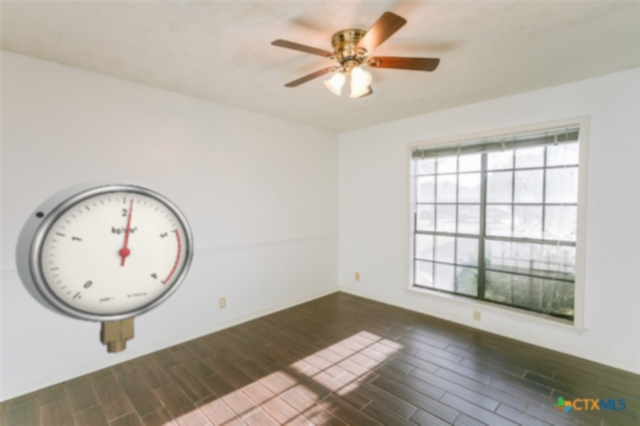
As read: 2.1 kg/cm²
